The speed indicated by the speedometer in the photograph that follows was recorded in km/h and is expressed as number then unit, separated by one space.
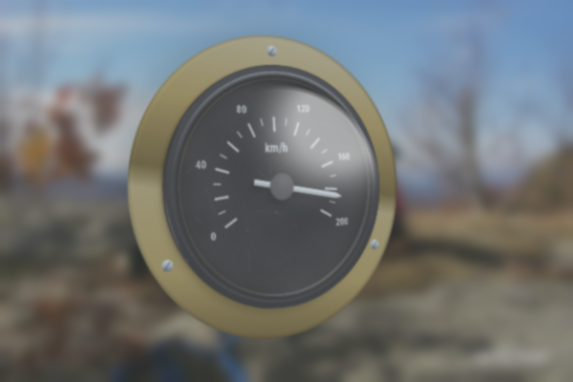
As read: 185 km/h
